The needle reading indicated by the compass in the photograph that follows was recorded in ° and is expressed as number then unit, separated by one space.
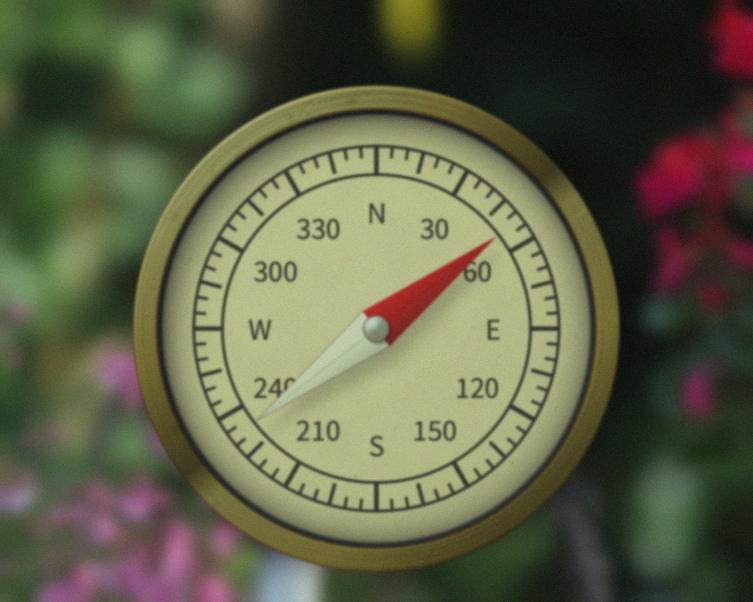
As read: 52.5 °
